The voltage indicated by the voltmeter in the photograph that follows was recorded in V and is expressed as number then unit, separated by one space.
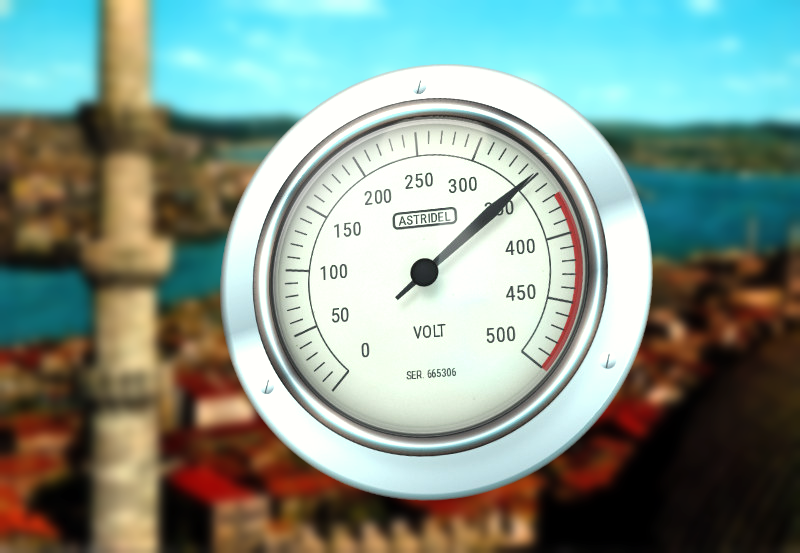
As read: 350 V
